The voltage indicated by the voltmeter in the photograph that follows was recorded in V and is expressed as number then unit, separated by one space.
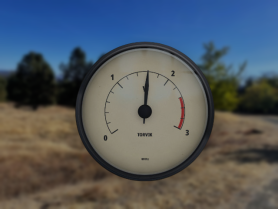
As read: 1.6 V
